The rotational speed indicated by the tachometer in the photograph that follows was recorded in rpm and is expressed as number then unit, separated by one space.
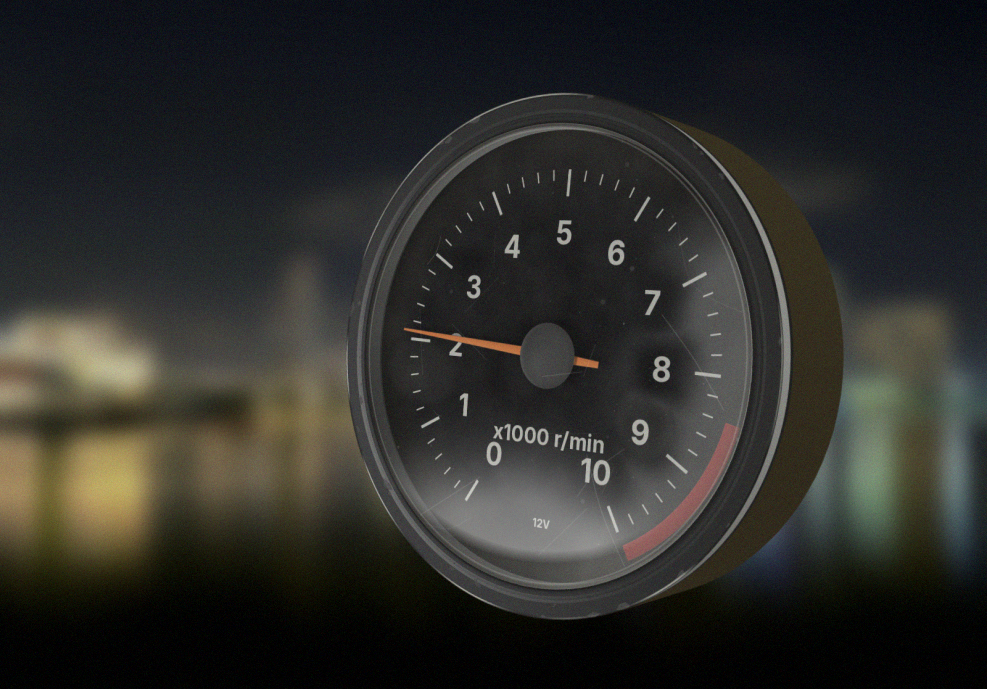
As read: 2100 rpm
